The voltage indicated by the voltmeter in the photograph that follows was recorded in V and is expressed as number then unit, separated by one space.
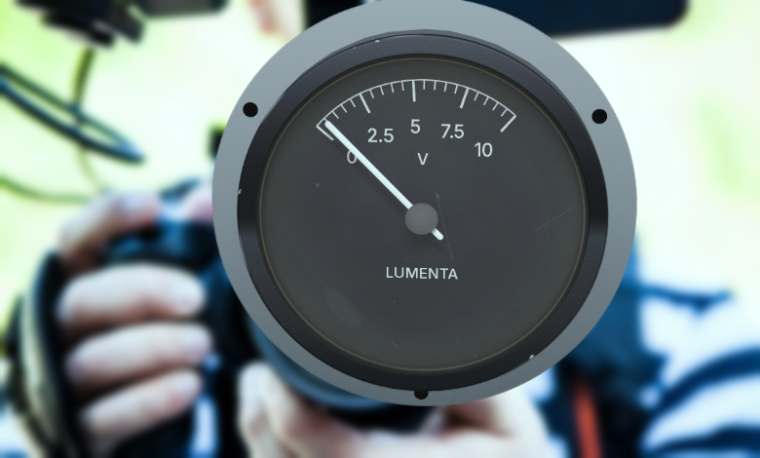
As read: 0.5 V
